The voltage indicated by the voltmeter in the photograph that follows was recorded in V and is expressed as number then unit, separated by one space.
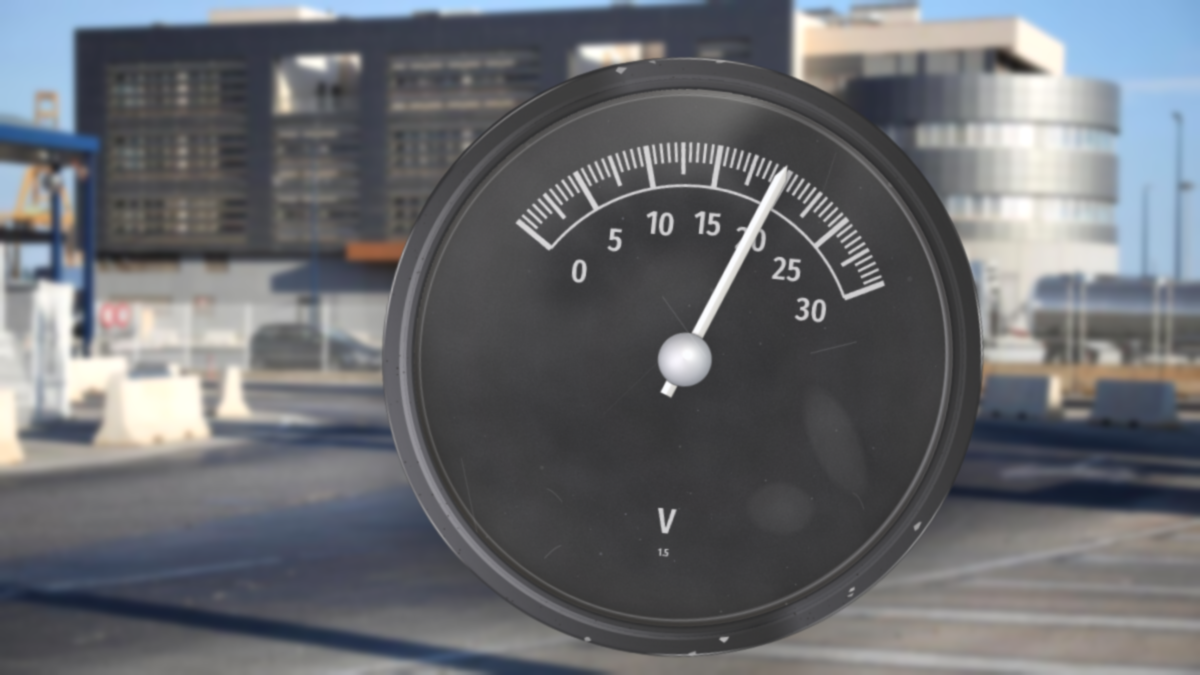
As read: 19.5 V
